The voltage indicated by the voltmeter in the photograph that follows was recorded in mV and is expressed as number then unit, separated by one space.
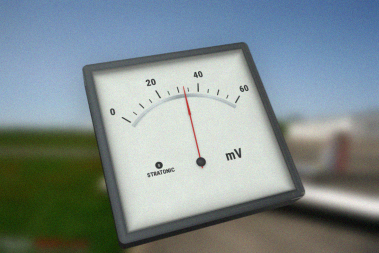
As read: 32.5 mV
